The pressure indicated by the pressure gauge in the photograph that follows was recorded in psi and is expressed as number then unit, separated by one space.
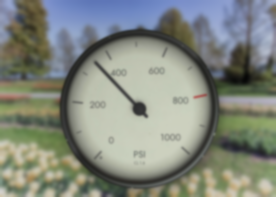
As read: 350 psi
